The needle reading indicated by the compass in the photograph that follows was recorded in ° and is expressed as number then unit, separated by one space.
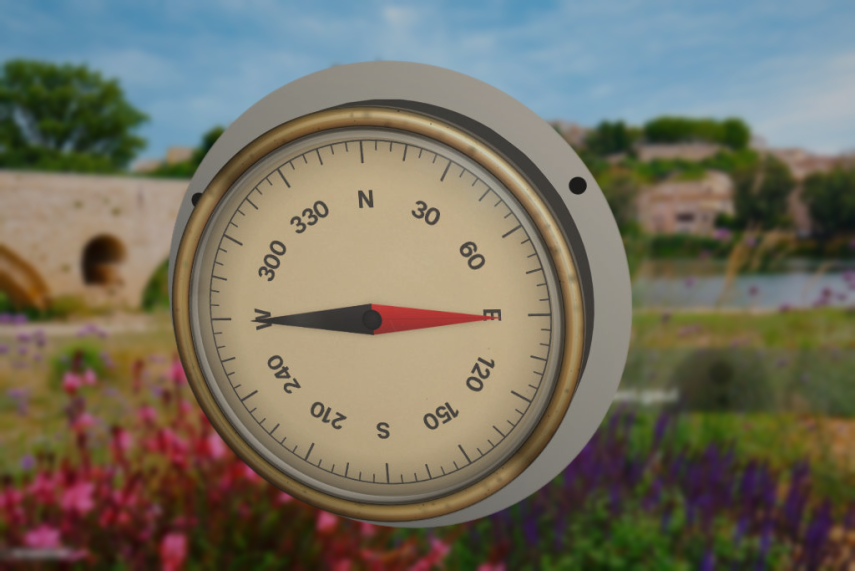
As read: 90 °
